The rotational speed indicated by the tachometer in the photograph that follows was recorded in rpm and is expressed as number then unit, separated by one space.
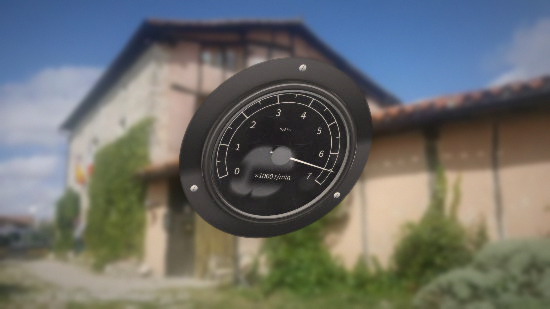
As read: 6500 rpm
